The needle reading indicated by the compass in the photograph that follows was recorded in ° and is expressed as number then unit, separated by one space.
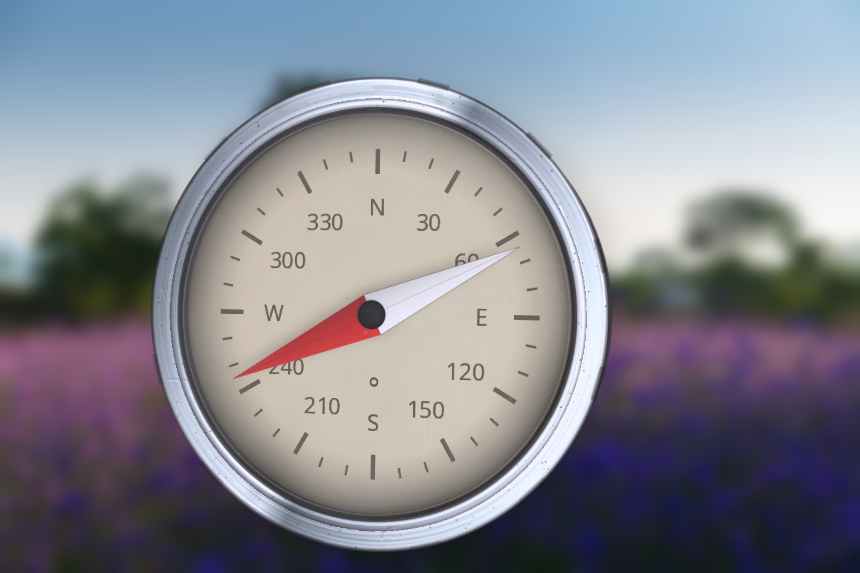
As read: 245 °
